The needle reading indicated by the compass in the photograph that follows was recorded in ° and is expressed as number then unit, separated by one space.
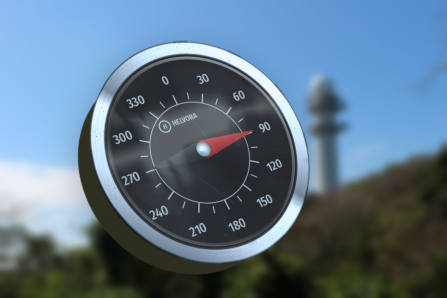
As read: 90 °
